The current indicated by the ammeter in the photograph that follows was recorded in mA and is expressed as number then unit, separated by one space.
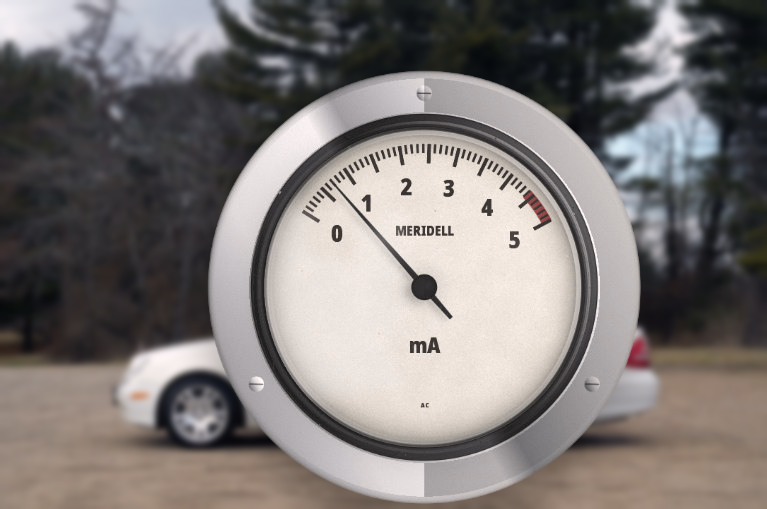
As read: 0.7 mA
